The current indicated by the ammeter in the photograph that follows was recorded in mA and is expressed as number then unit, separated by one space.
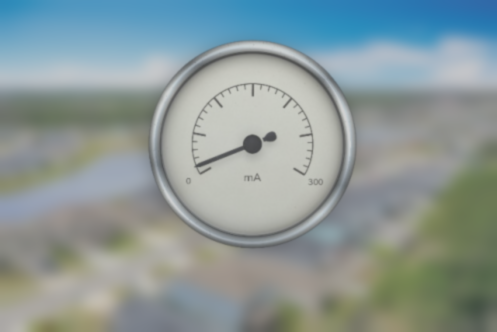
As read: 10 mA
